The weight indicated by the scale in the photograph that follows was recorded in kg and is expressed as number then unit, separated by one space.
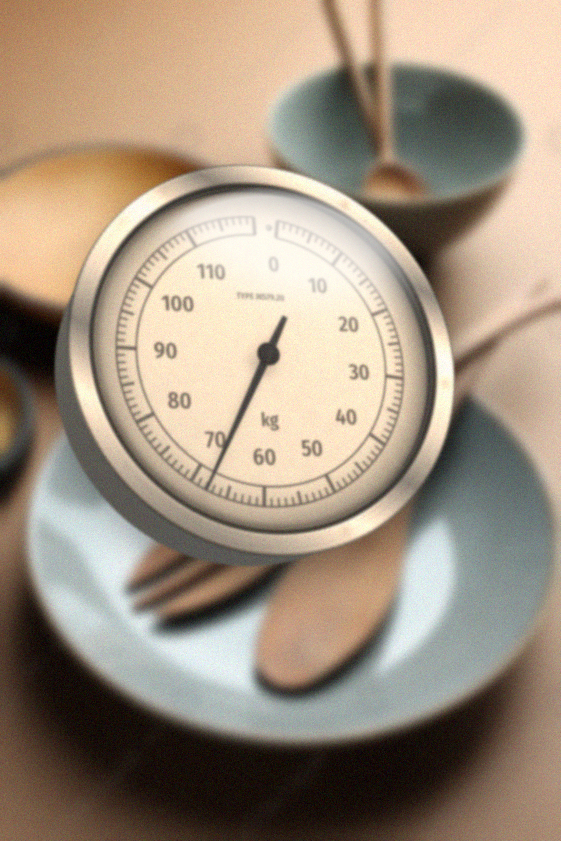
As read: 68 kg
